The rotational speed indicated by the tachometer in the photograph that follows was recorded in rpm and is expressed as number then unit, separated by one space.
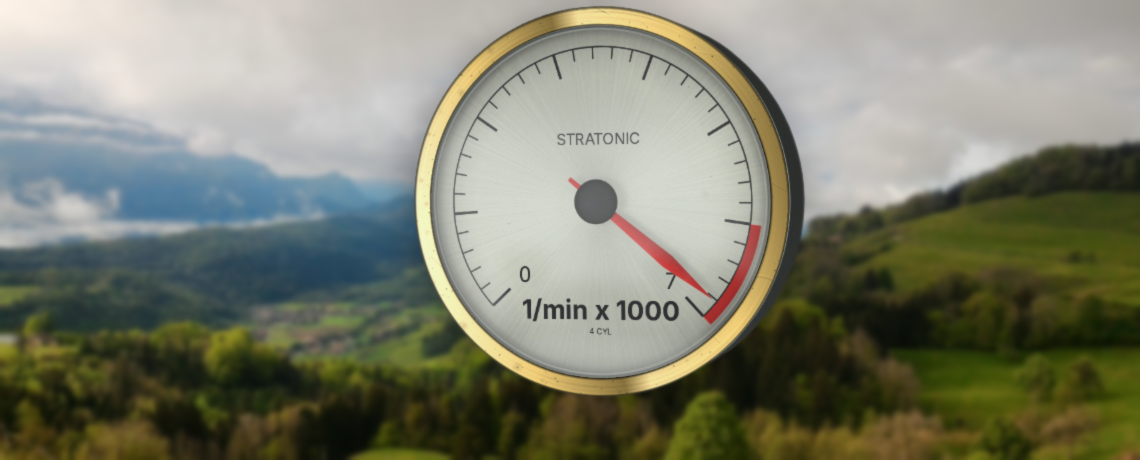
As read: 6800 rpm
